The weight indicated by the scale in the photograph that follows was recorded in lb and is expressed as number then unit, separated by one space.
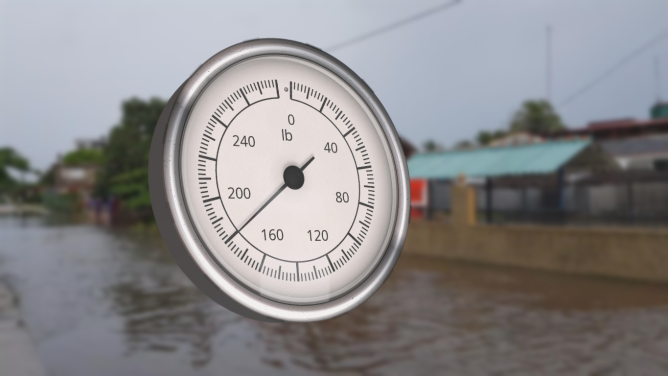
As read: 180 lb
